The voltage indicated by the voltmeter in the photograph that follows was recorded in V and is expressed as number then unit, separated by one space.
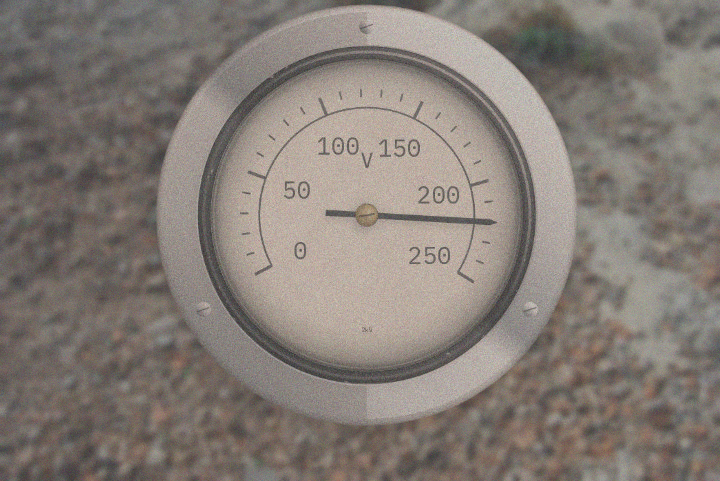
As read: 220 V
